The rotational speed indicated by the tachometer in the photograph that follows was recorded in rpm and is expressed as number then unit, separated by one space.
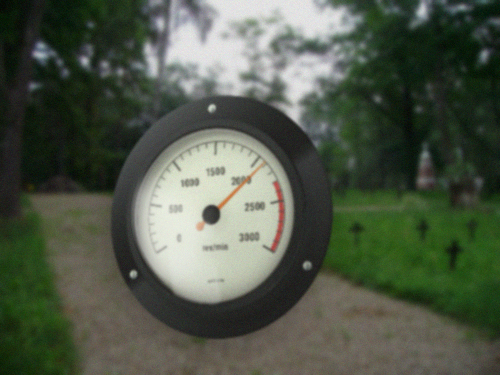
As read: 2100 rpm
